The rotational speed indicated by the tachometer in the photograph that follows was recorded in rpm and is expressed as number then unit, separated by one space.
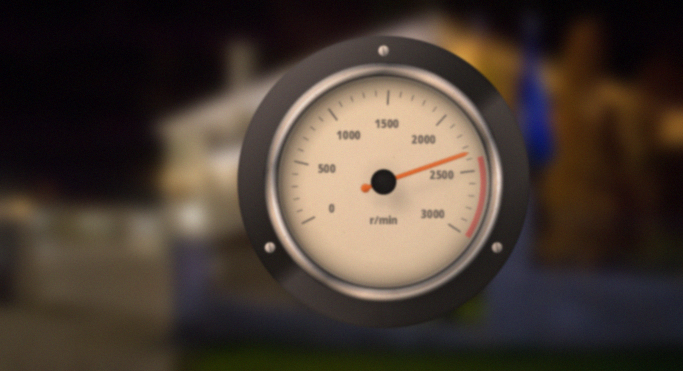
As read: 2350 rpm
